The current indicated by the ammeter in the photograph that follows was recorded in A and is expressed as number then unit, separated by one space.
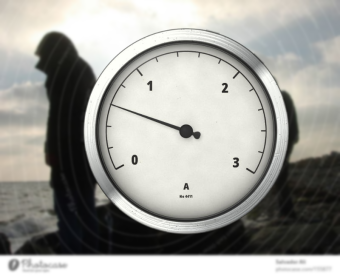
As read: 0.6 A
